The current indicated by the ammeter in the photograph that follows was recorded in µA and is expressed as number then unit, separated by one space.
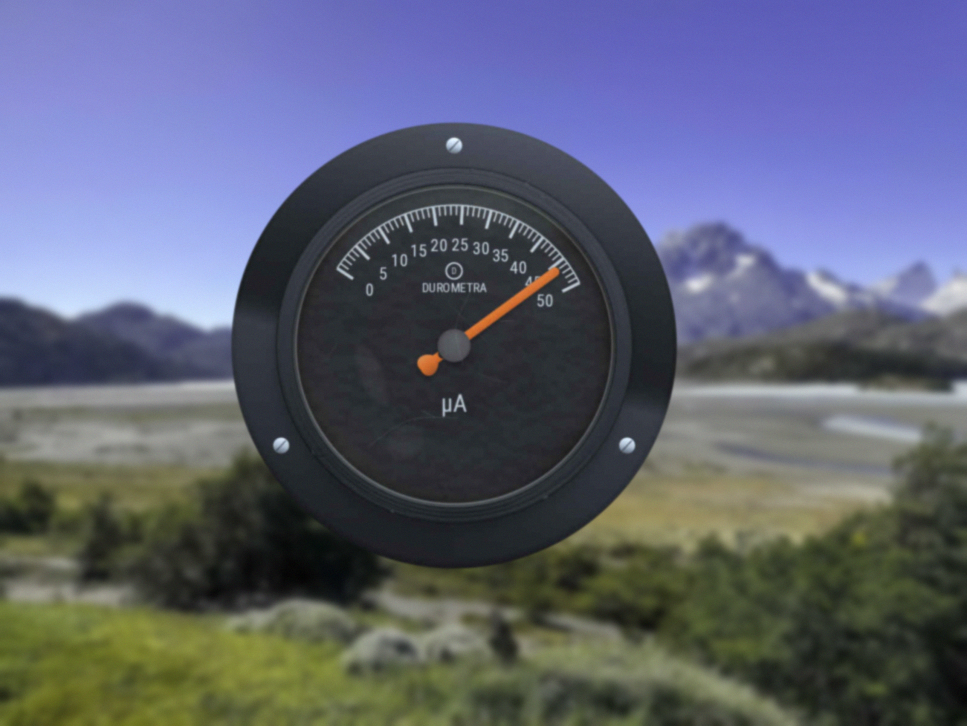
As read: 46 µA
